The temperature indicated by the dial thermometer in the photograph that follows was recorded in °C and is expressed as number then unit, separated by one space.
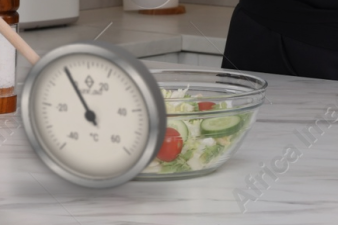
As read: 0 °C
